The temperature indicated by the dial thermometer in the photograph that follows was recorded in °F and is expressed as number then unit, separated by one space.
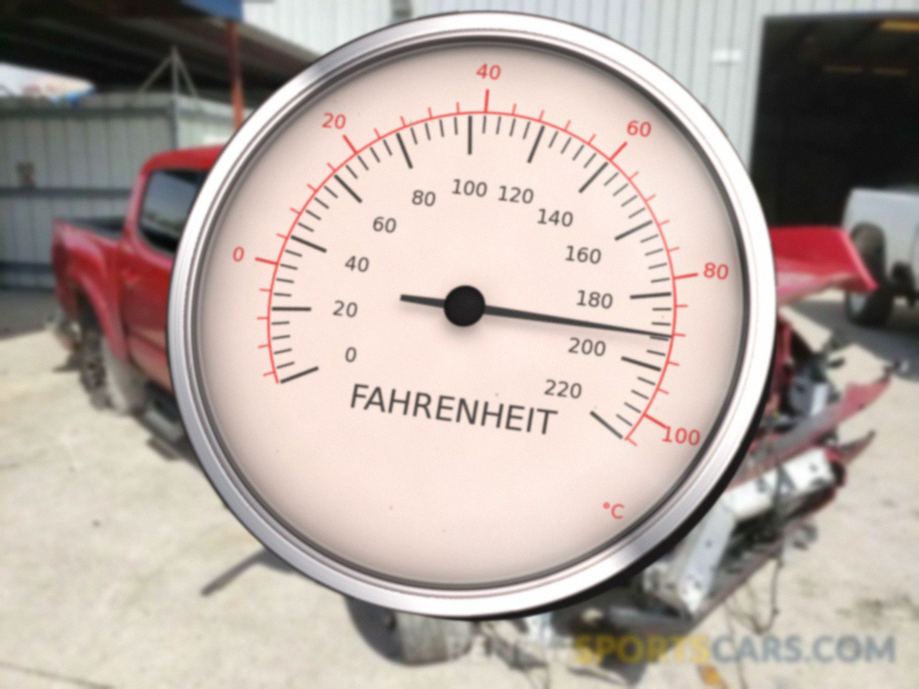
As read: 192 °F
